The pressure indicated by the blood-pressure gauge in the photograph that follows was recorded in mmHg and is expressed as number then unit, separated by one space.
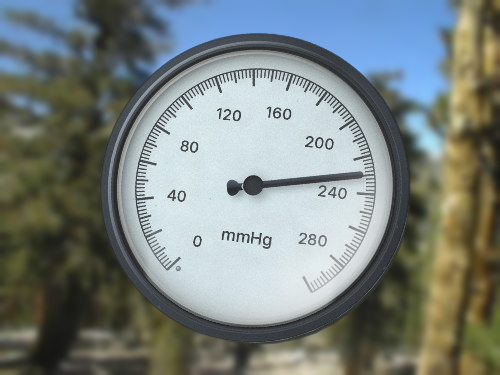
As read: 230 mmHg
